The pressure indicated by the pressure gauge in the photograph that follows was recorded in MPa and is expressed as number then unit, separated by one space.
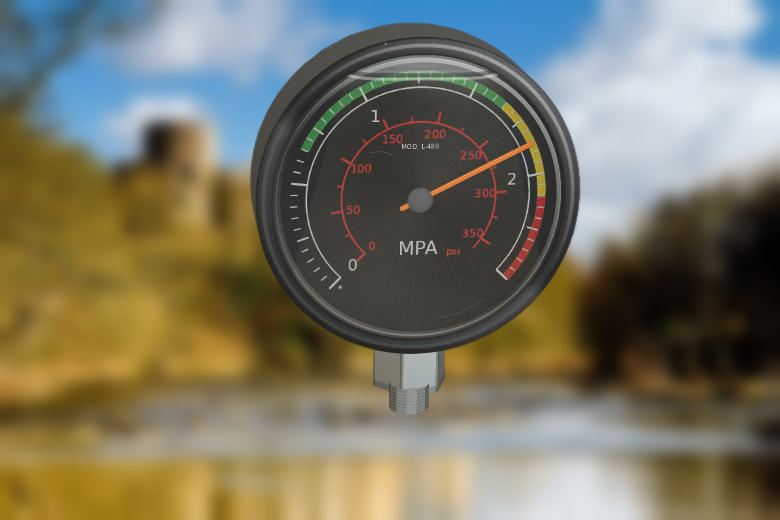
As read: 1.85 MPa
